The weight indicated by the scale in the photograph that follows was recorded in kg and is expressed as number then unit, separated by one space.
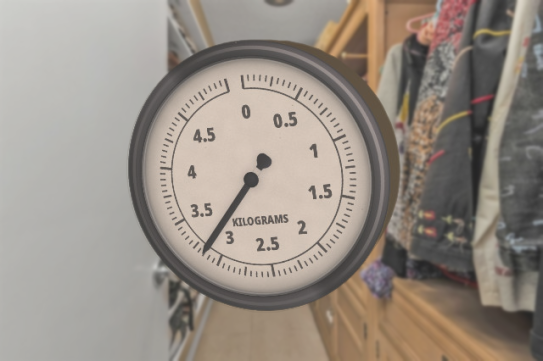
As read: 3.15 kg
